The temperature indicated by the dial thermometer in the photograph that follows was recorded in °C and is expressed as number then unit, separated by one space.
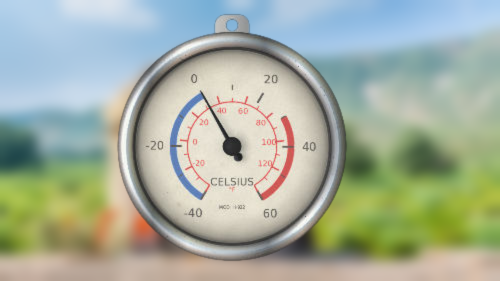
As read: 0 °C
